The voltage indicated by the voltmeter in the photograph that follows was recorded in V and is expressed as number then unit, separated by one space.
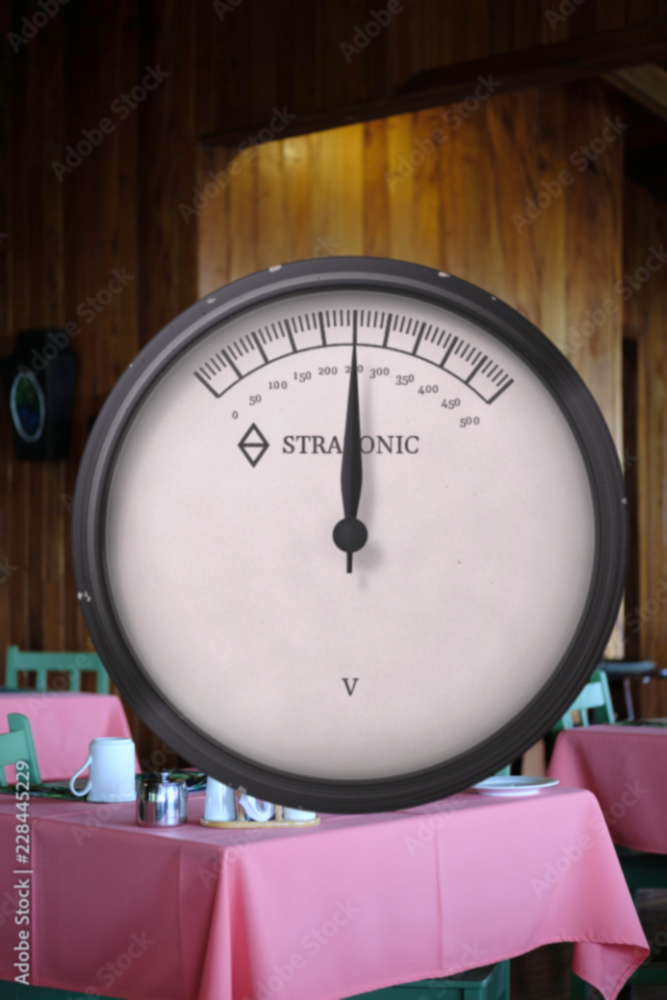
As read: 250 V
